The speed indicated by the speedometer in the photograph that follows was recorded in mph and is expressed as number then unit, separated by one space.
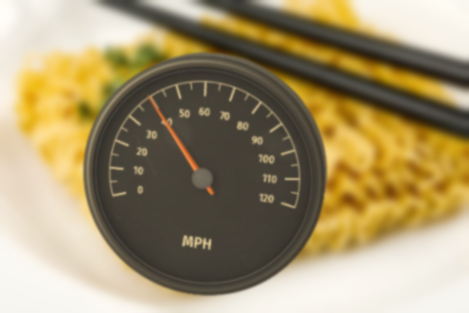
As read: 40 mph
